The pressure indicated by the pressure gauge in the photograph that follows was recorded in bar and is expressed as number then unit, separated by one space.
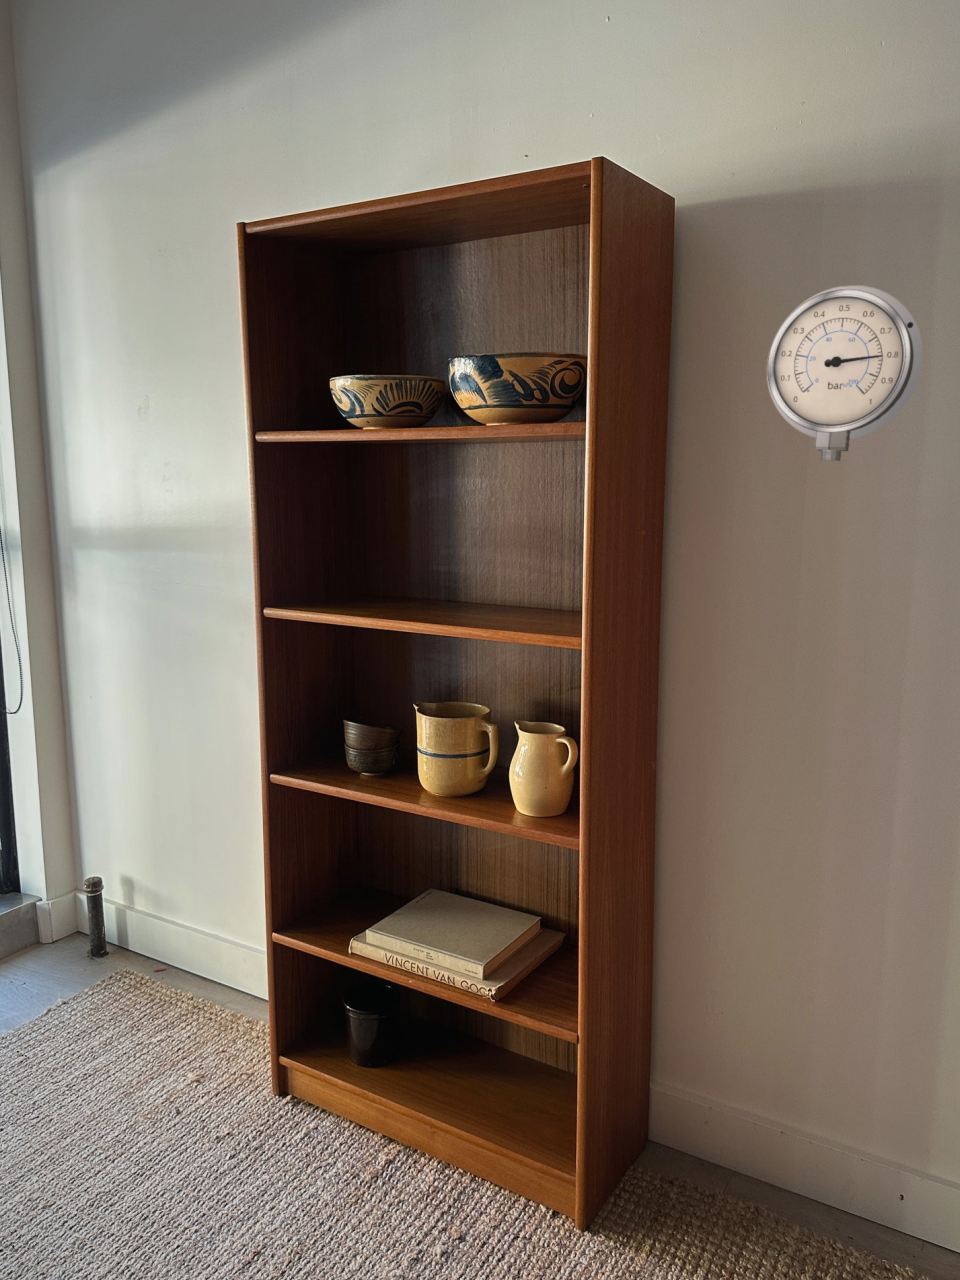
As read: 0.8 bar
